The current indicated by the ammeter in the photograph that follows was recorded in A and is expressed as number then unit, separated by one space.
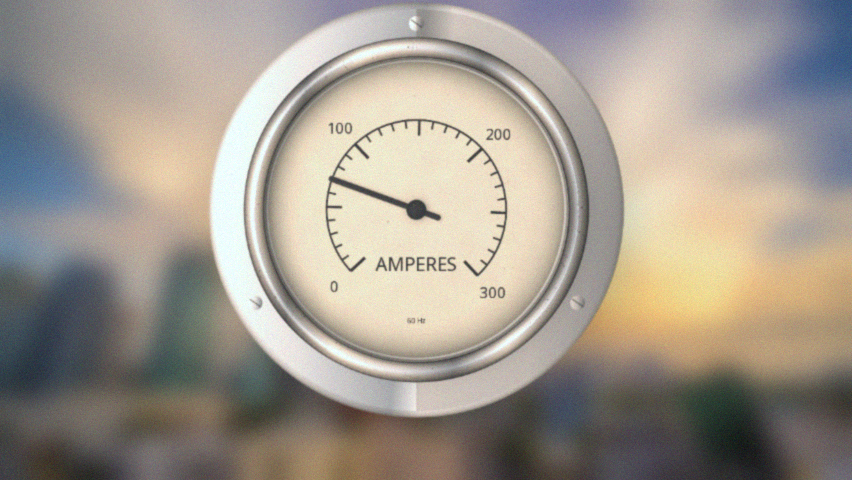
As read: 70 A
